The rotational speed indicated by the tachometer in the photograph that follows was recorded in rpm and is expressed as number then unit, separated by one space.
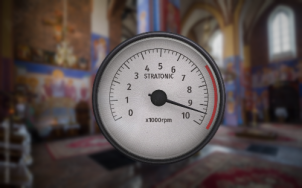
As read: 9400 rpm
